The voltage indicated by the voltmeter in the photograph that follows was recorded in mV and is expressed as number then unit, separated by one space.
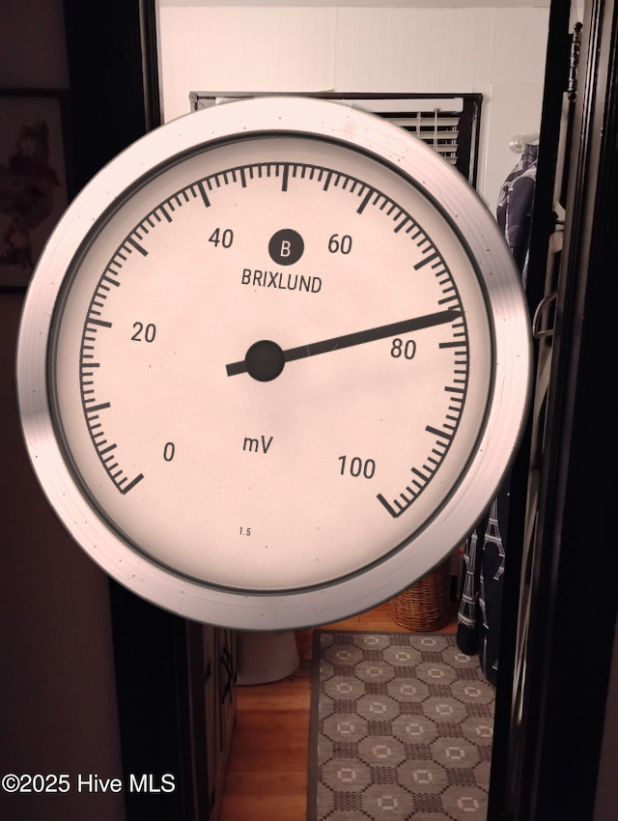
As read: 77 mV
